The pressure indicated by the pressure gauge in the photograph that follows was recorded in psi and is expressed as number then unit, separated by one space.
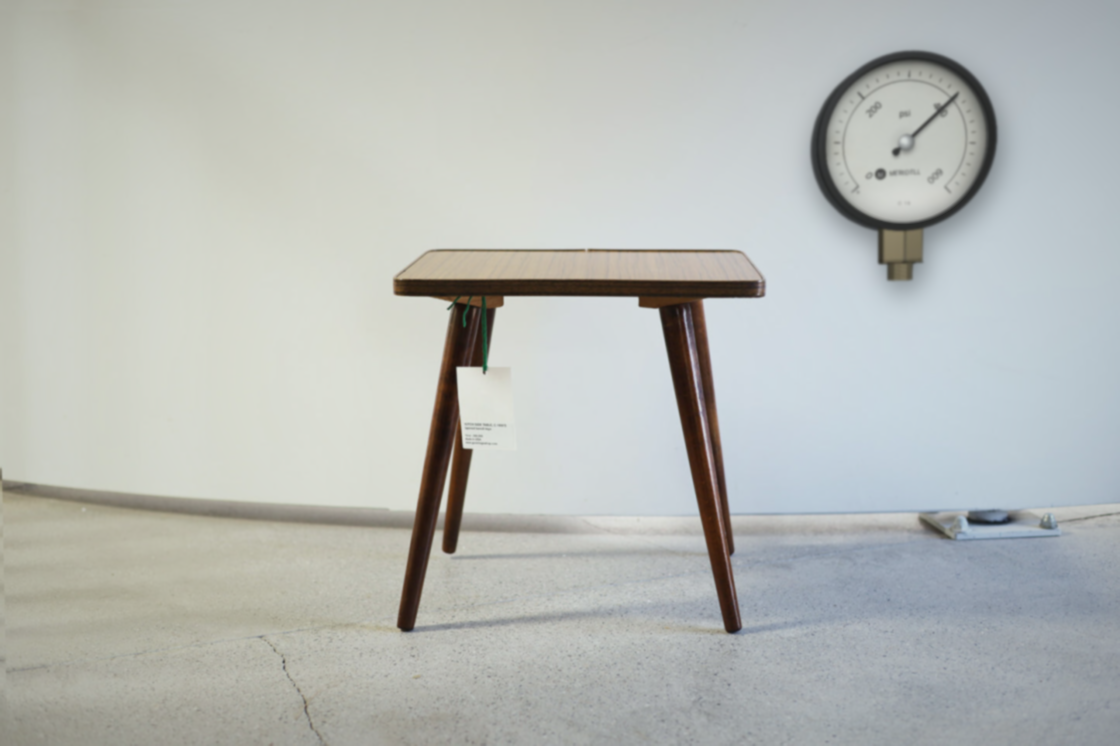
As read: 400 psi
